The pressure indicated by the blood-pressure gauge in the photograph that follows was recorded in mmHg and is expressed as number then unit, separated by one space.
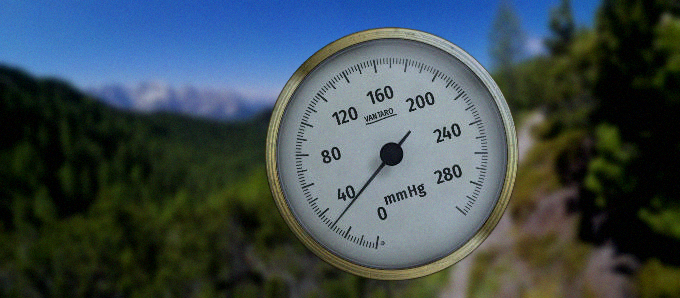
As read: 30 mmHg
